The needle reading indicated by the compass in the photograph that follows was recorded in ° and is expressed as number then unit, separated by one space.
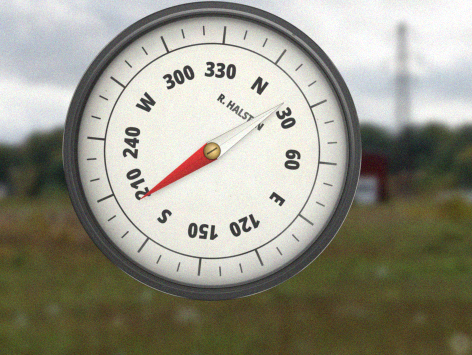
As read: 200 °
